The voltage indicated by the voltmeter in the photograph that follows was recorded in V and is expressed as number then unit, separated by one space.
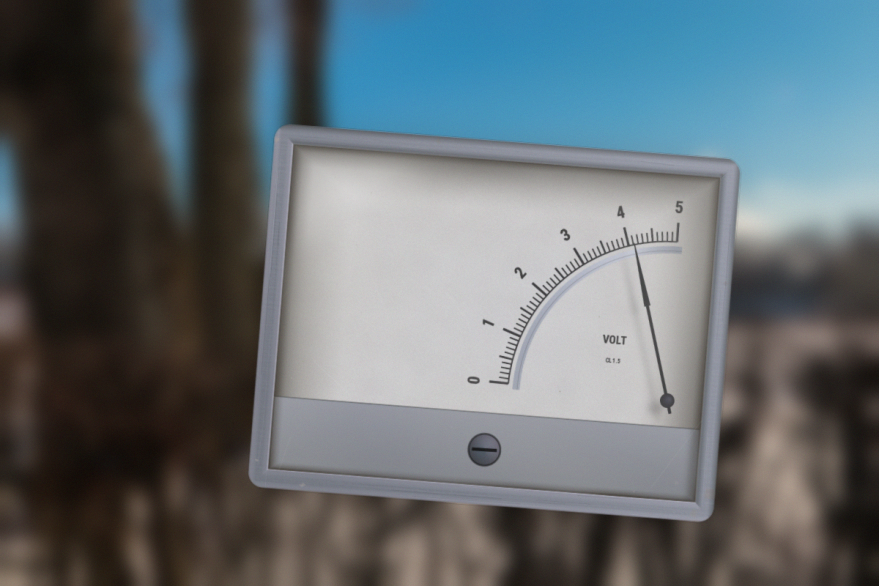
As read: 4.1 V
